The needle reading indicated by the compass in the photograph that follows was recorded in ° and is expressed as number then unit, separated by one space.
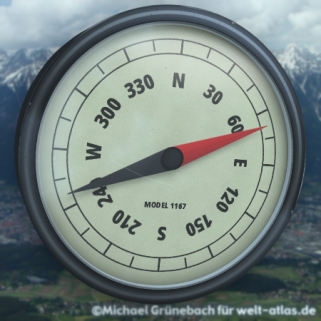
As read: 67.5 °
